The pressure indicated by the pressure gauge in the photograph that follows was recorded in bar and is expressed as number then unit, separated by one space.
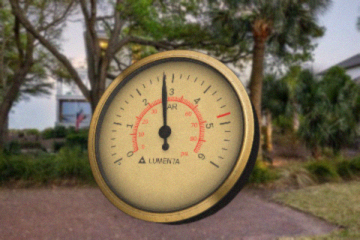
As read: 2.8 bar
